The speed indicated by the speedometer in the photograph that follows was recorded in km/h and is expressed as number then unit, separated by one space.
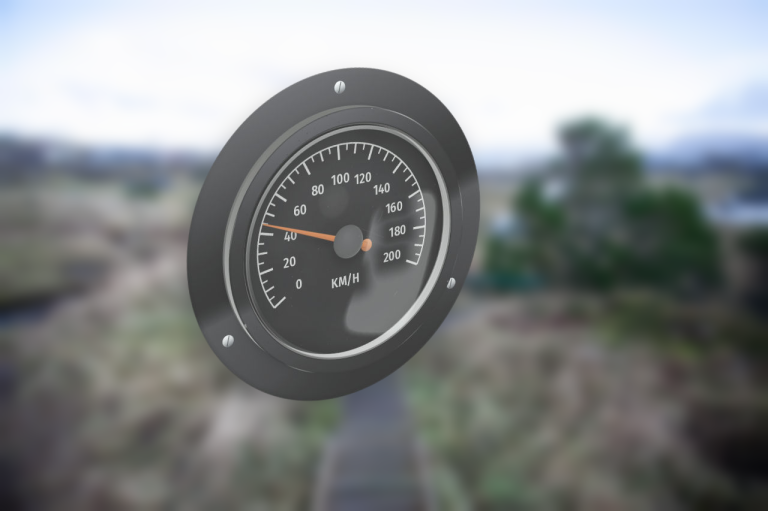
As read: 45 km/h
